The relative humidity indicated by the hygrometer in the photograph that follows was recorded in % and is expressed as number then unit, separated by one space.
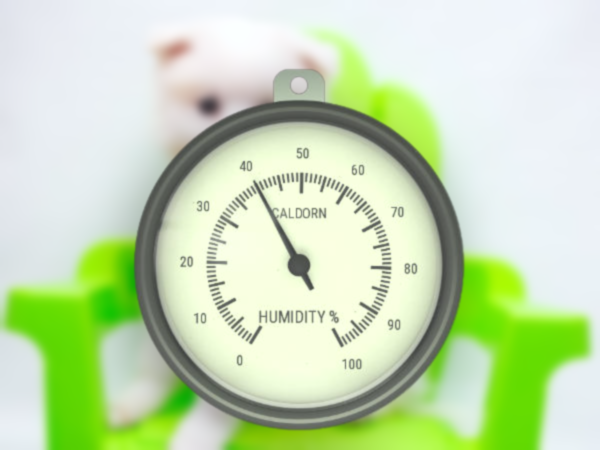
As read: 40 %
